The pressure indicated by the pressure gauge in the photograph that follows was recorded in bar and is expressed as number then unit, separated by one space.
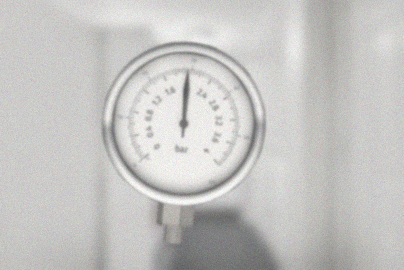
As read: 2 bar
